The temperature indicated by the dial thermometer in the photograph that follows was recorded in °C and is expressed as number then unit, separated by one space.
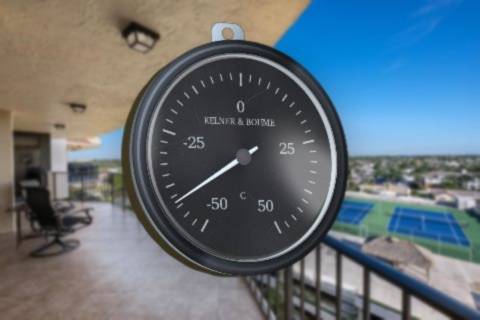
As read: -41.25 °C
